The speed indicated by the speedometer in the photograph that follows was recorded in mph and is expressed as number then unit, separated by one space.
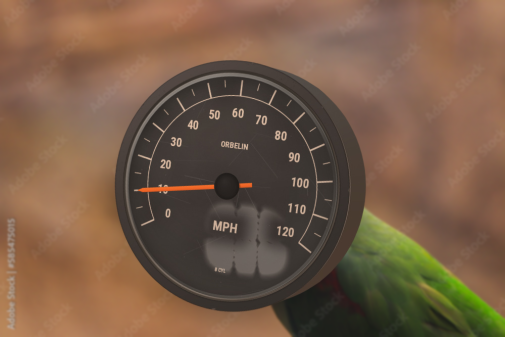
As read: 10 mph
